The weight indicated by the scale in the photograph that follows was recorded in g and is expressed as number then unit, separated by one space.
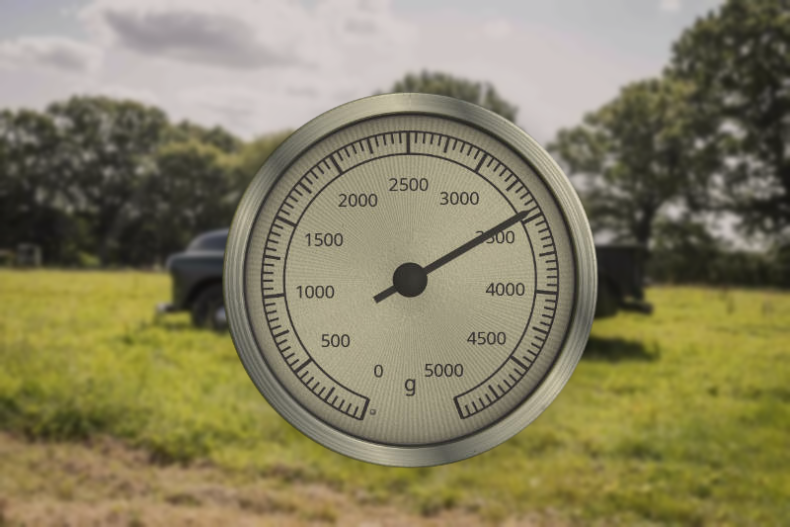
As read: 3450 g
